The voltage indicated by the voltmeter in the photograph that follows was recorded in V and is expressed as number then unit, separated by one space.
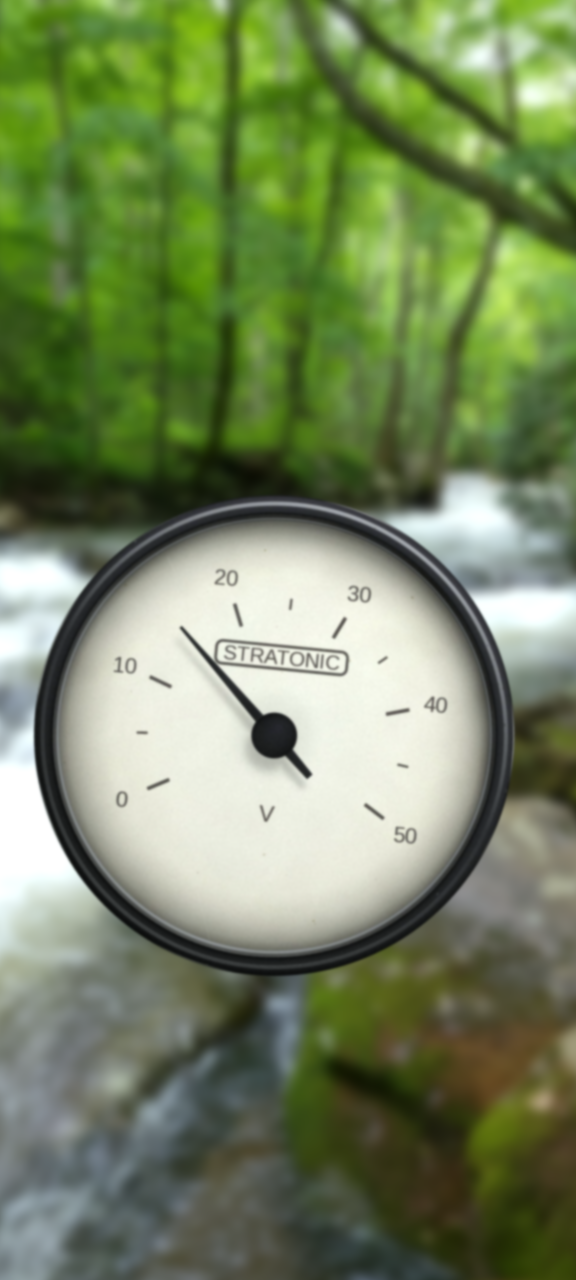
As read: 15 V
